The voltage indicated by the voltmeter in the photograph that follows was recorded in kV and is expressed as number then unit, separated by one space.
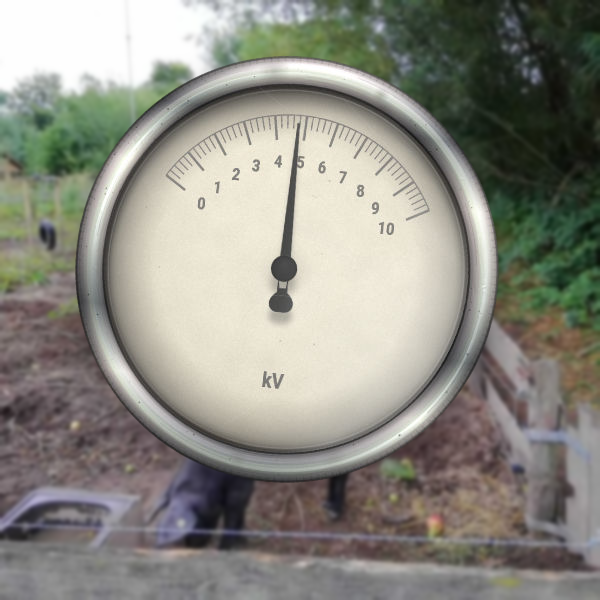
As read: 4.8 kV
